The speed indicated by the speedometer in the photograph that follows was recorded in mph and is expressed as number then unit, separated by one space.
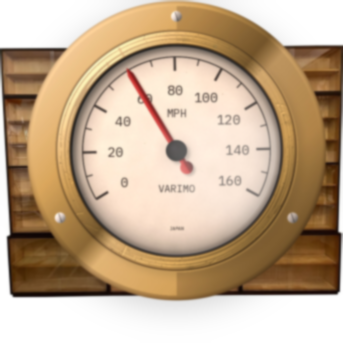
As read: 60 mph
